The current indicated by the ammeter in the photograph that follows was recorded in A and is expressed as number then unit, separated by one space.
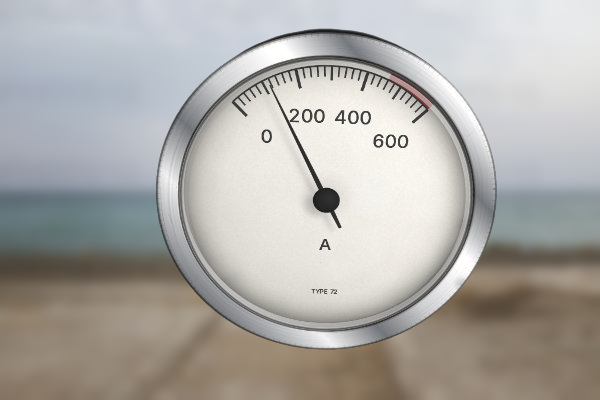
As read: 120 A
